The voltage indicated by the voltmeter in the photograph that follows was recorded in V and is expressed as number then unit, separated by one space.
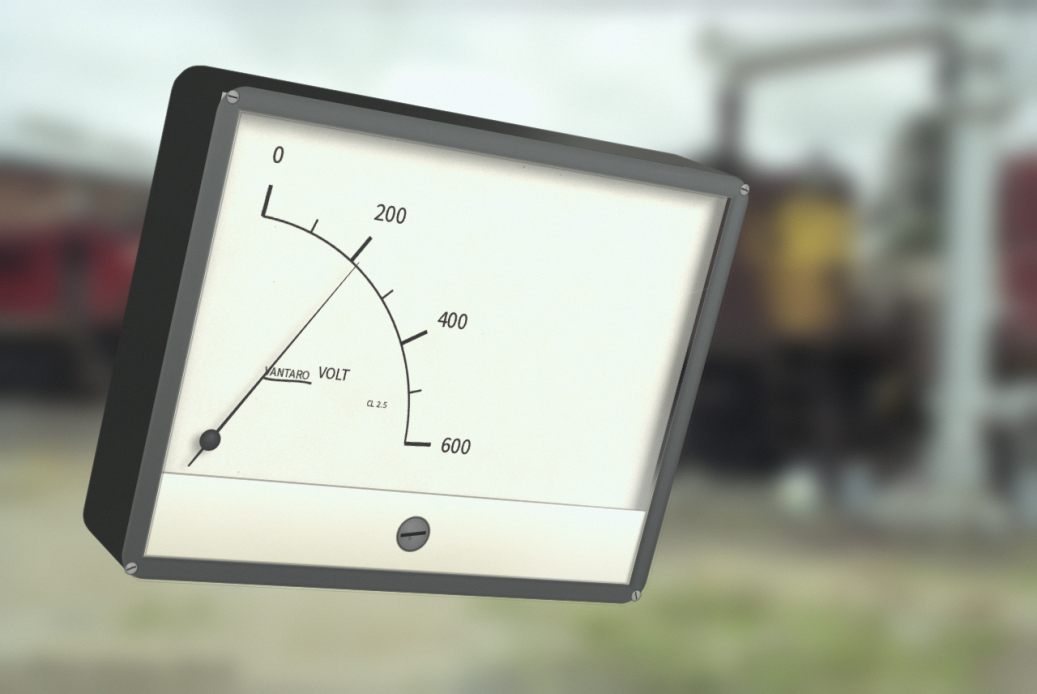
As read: 200 V
